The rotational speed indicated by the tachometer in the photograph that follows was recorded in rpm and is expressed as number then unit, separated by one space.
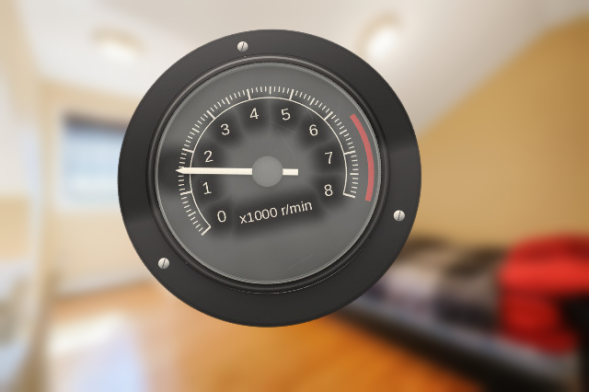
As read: 1500 rpm
